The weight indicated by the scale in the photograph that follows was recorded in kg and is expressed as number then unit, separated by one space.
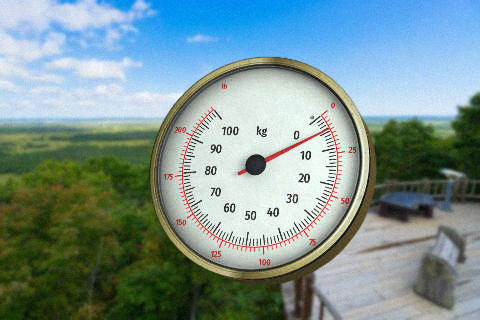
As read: 5 kg
